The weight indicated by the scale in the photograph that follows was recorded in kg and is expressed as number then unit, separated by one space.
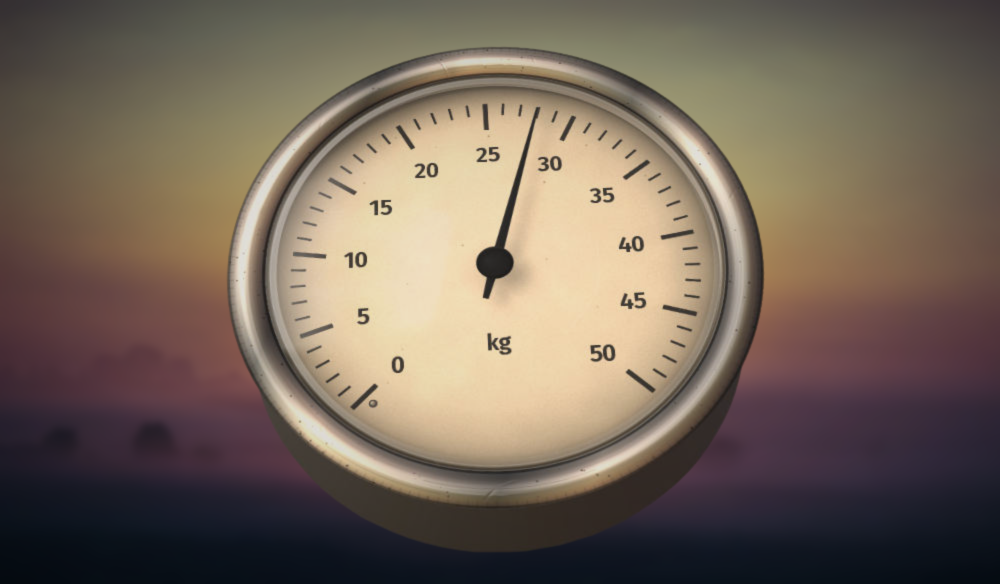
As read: 28 kg
